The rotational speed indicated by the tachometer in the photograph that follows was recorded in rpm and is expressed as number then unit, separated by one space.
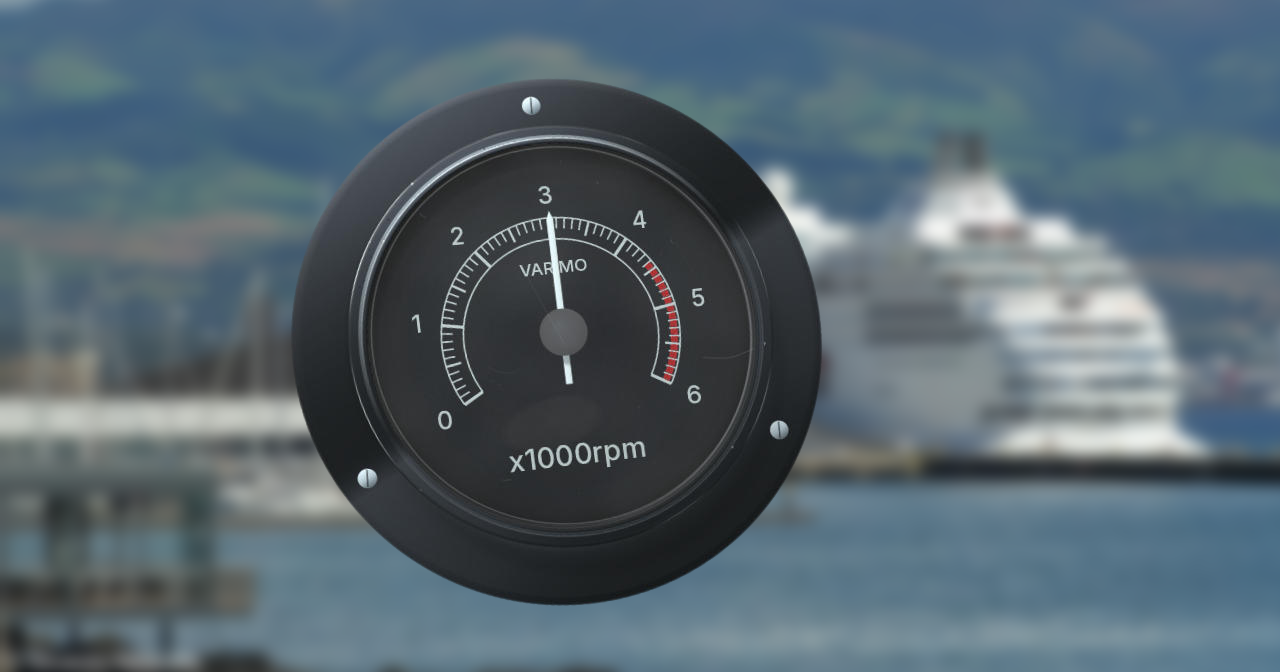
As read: 3000 rpm
